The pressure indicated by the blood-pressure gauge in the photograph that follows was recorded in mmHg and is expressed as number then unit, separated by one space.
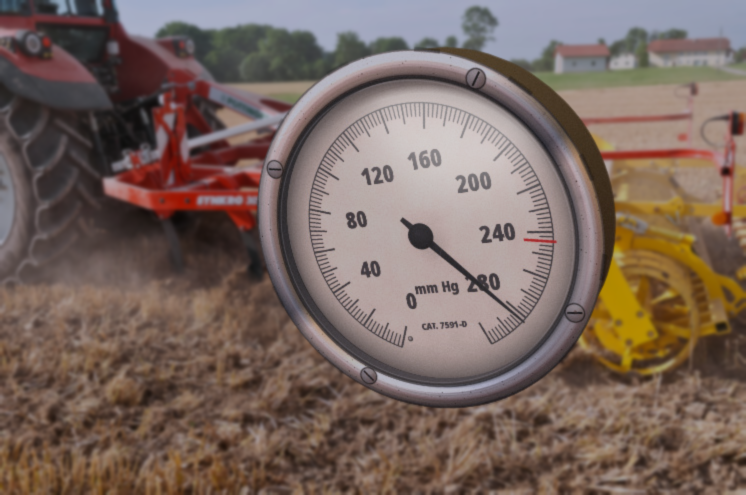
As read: 280 mmHg
